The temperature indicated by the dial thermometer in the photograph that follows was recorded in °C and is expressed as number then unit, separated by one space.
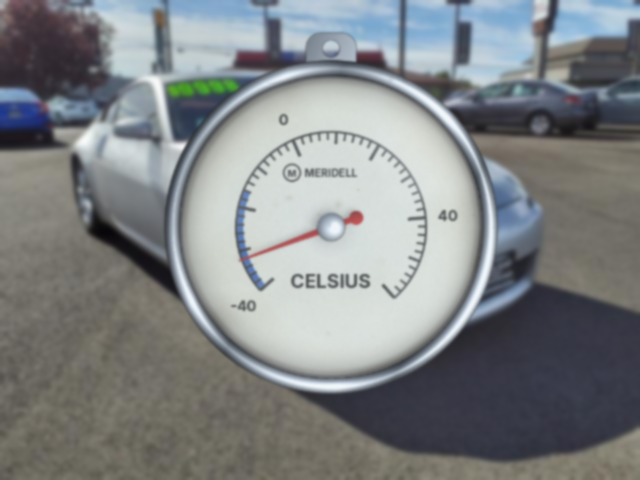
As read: -32 °C
